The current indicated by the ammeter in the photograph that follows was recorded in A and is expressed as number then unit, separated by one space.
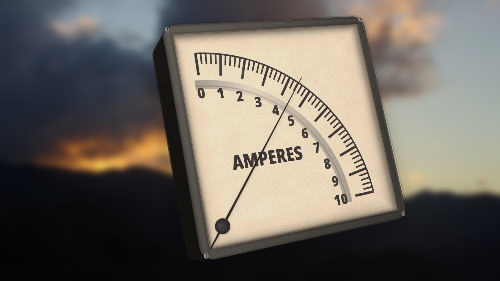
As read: 4.4 A
